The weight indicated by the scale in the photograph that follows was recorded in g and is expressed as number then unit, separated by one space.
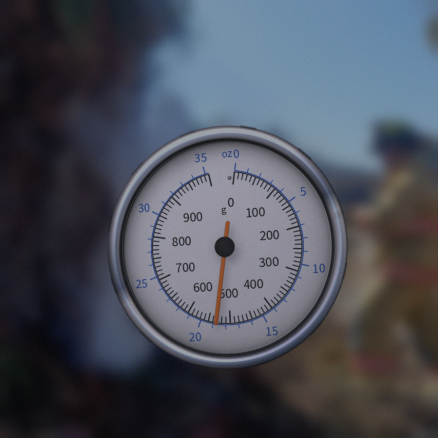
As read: 530 g
